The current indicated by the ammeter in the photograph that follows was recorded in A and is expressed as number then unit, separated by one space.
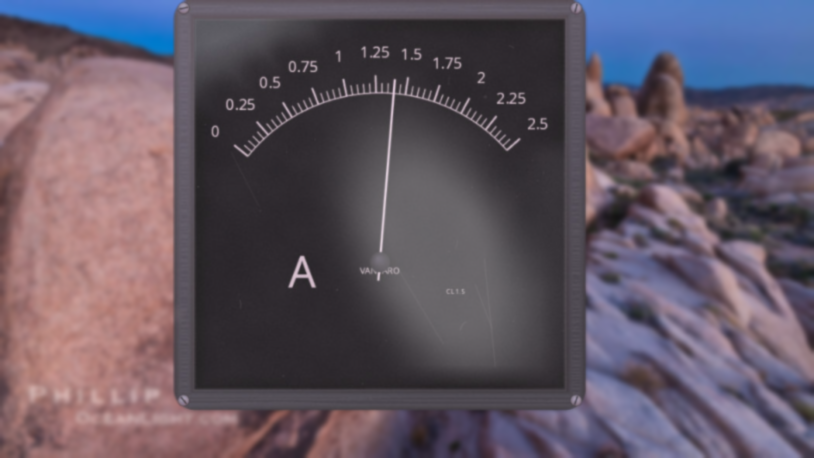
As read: 1.4 A
